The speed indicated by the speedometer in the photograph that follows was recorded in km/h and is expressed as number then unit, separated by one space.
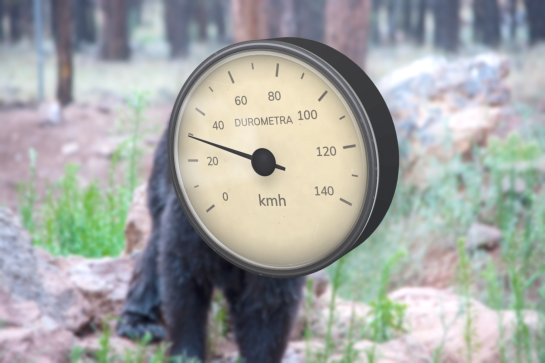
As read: 30 km/h
